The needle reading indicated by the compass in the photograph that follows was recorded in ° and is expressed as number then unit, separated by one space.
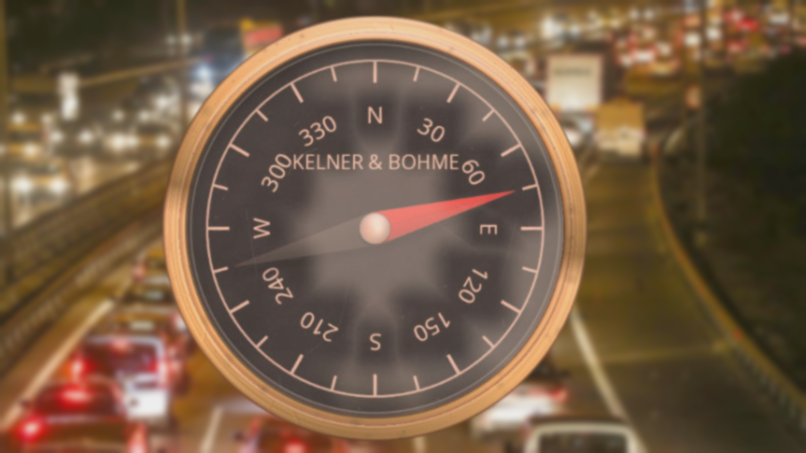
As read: 75 °
